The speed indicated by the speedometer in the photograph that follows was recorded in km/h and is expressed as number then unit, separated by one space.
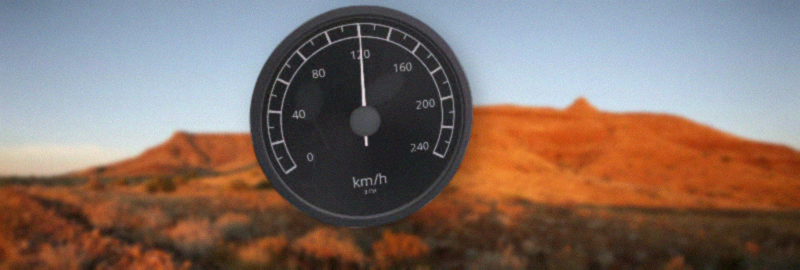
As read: 120 km/h
